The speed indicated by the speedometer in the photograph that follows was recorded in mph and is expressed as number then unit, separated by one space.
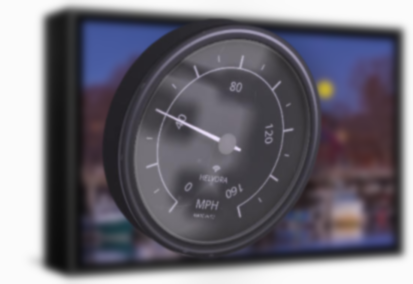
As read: 40 mph
